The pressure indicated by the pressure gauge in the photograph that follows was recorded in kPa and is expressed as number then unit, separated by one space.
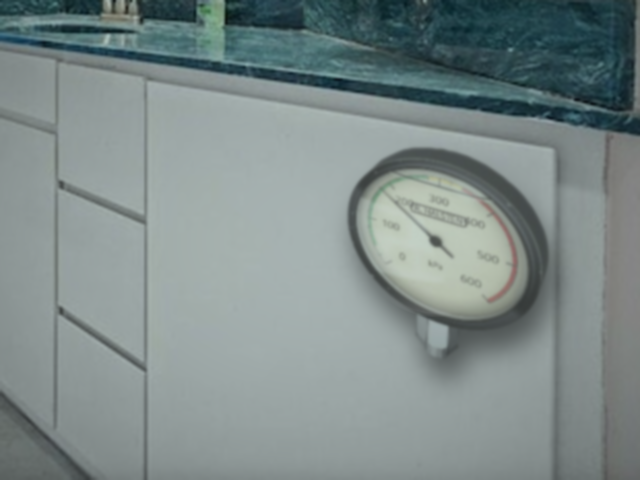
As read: 180 kPa
